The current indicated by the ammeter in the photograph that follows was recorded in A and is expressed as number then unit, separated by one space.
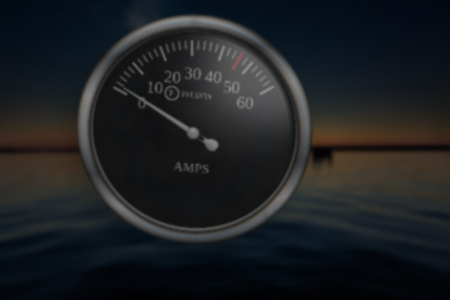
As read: 2 A
